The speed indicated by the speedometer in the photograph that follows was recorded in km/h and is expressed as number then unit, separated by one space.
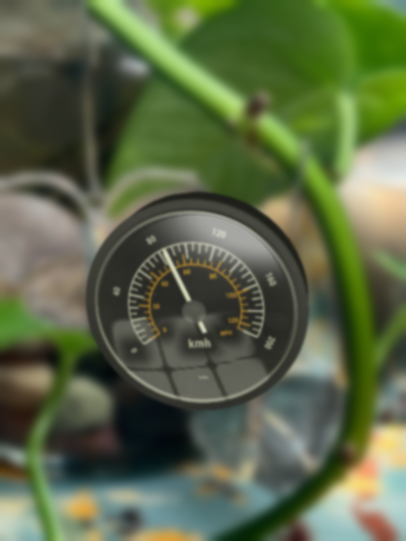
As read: 85 km/h
